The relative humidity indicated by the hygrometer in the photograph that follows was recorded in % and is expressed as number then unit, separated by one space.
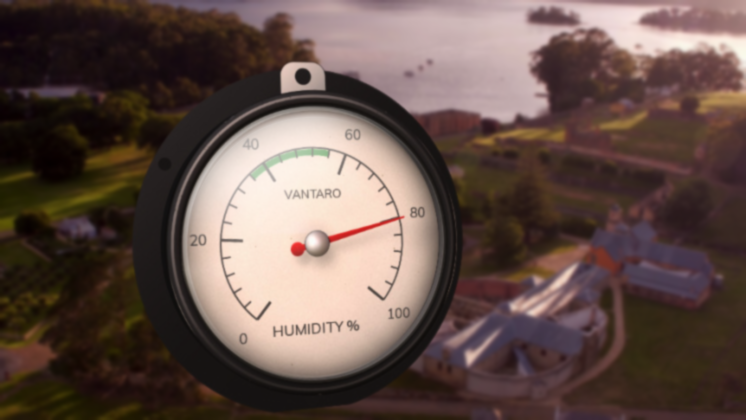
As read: 80 %
